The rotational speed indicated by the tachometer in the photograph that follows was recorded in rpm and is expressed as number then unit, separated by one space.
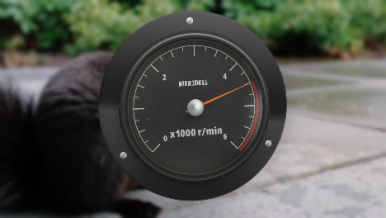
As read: 4500 rpm
